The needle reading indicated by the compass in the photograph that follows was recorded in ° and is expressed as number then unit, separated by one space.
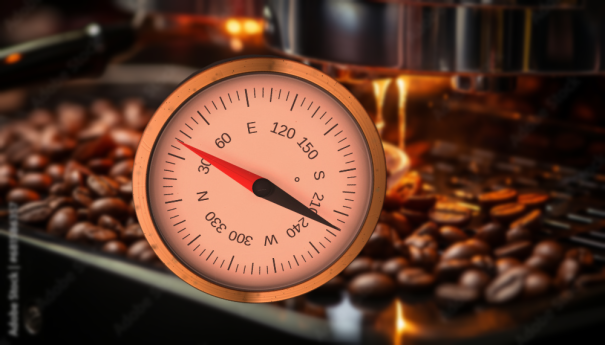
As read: 40 °
